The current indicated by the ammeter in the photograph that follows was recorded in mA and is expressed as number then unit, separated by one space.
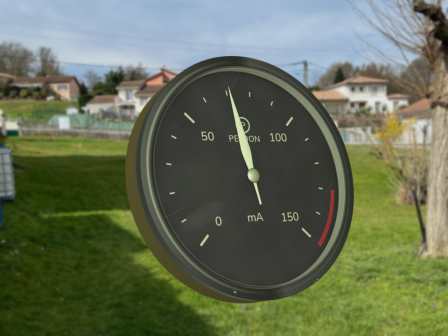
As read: 70 mA
